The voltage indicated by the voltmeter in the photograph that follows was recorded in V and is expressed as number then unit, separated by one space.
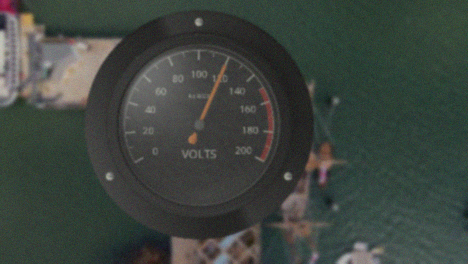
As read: 120 V
